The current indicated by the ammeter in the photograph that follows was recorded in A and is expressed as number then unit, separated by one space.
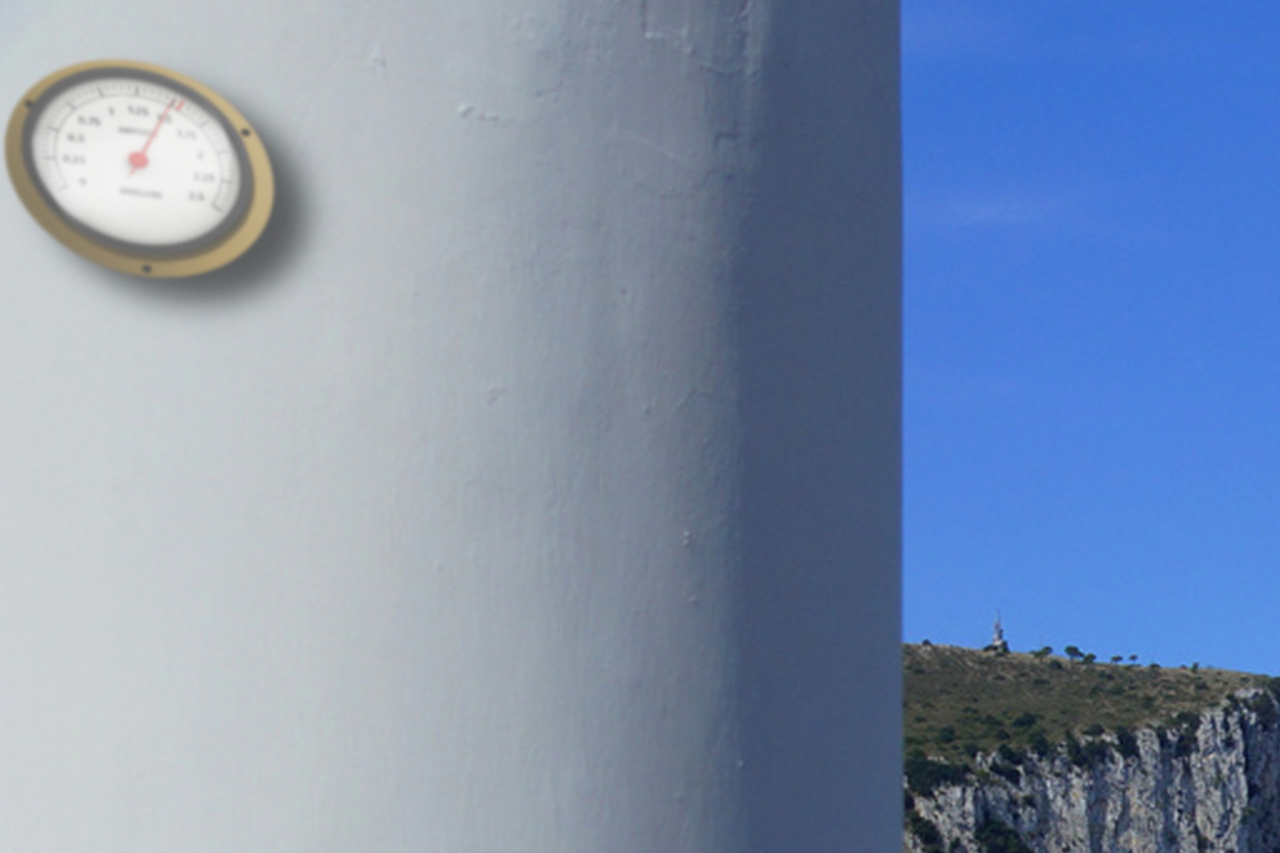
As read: 1.5 A
